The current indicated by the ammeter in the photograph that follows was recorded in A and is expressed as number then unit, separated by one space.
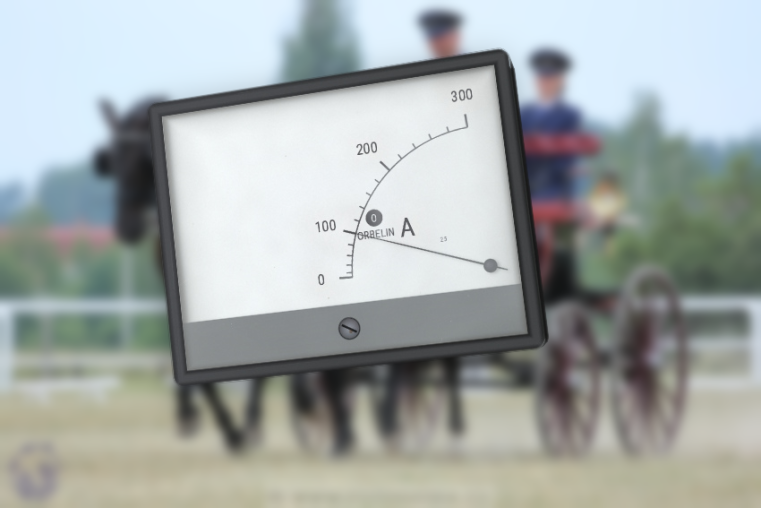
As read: 100 A
